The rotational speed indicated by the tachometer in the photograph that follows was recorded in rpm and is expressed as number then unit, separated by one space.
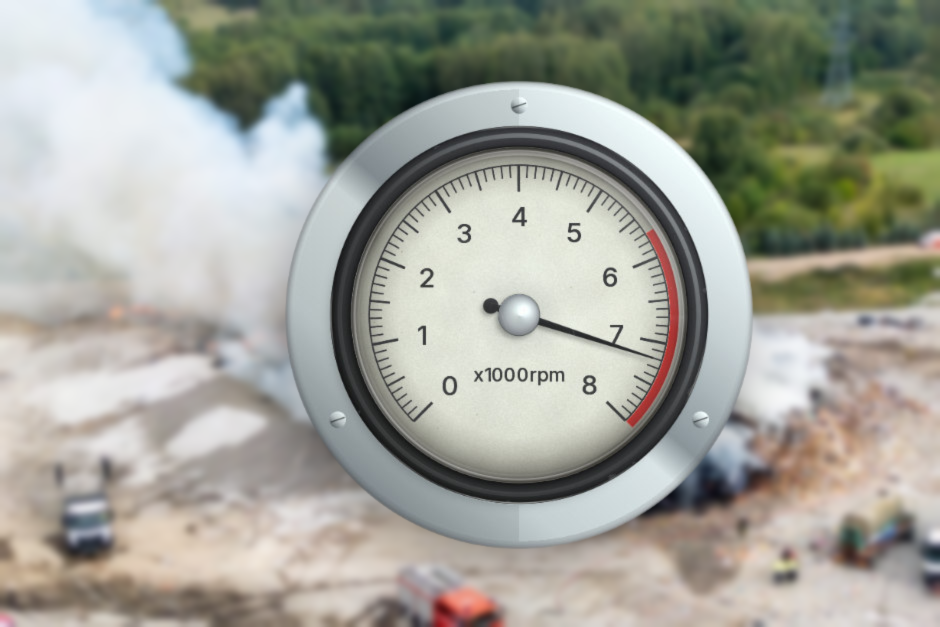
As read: 7200 rpm
